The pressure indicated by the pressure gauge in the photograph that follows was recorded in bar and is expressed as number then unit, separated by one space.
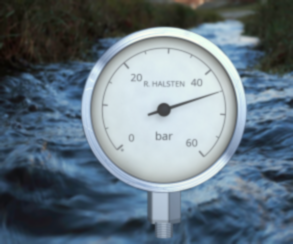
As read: 45 bar
